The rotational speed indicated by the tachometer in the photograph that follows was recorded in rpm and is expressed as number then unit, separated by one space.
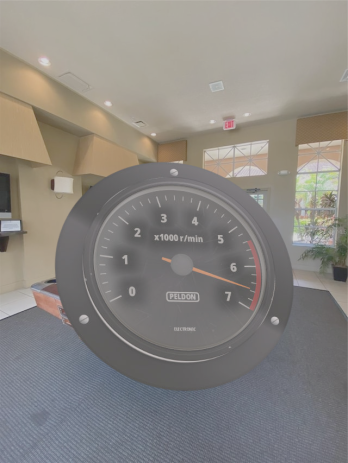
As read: 6600 rpm
